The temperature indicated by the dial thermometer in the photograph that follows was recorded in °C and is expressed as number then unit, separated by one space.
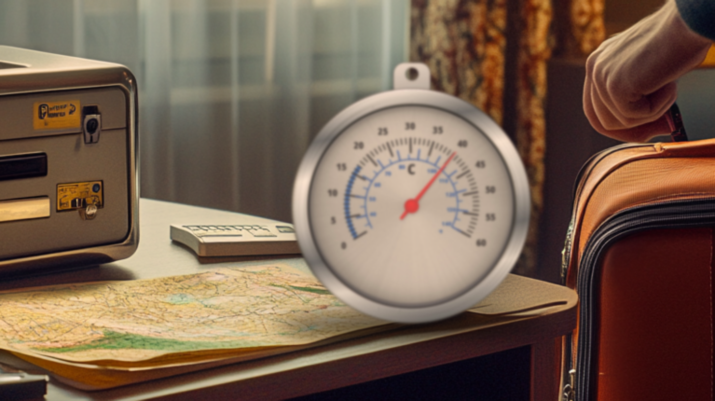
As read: 40 °C
